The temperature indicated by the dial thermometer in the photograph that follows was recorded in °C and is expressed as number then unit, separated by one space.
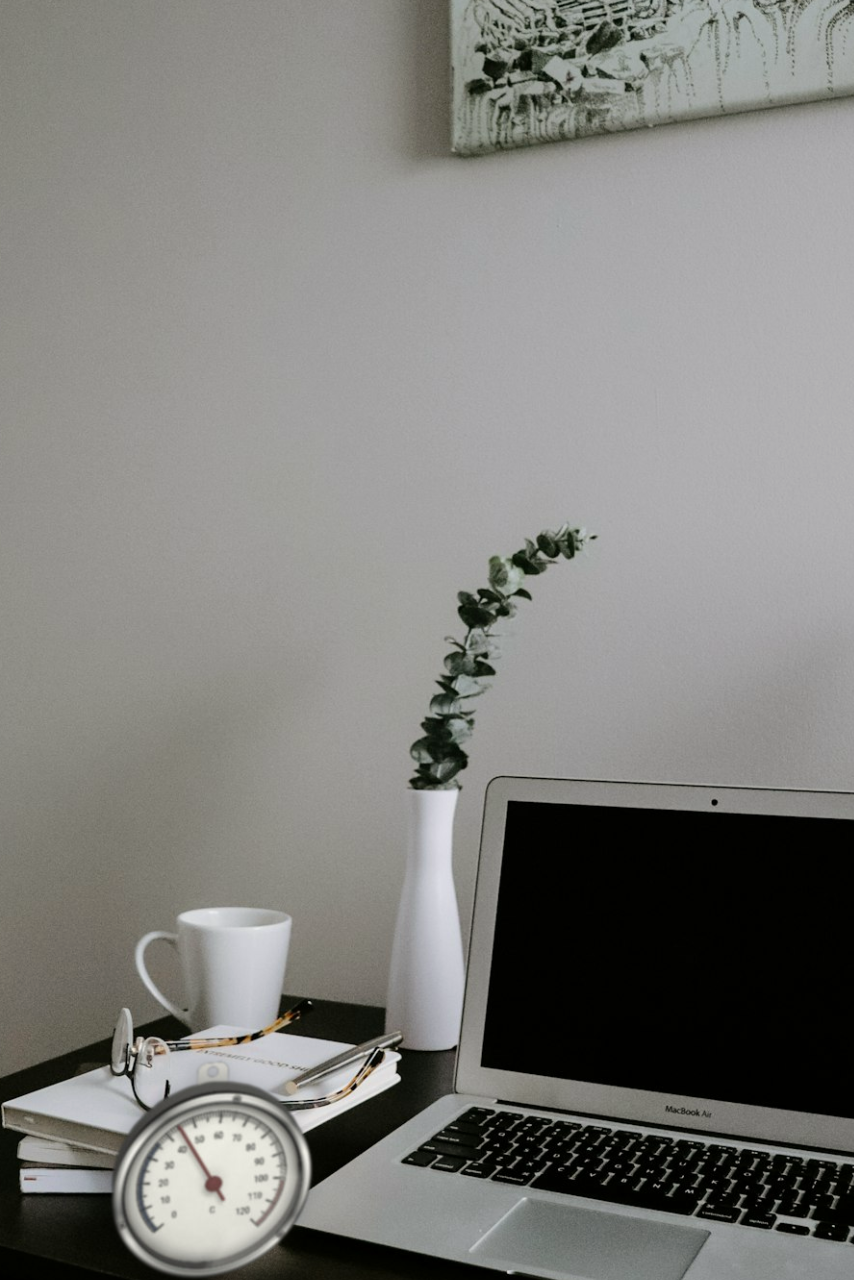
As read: 45 °C
